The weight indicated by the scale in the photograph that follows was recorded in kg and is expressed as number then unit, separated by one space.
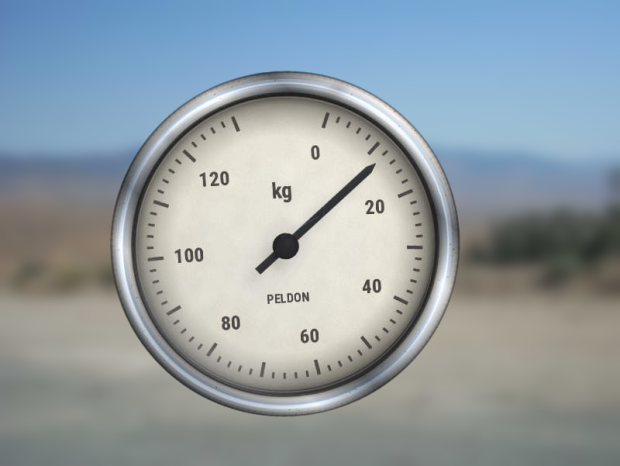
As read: 12 kg
